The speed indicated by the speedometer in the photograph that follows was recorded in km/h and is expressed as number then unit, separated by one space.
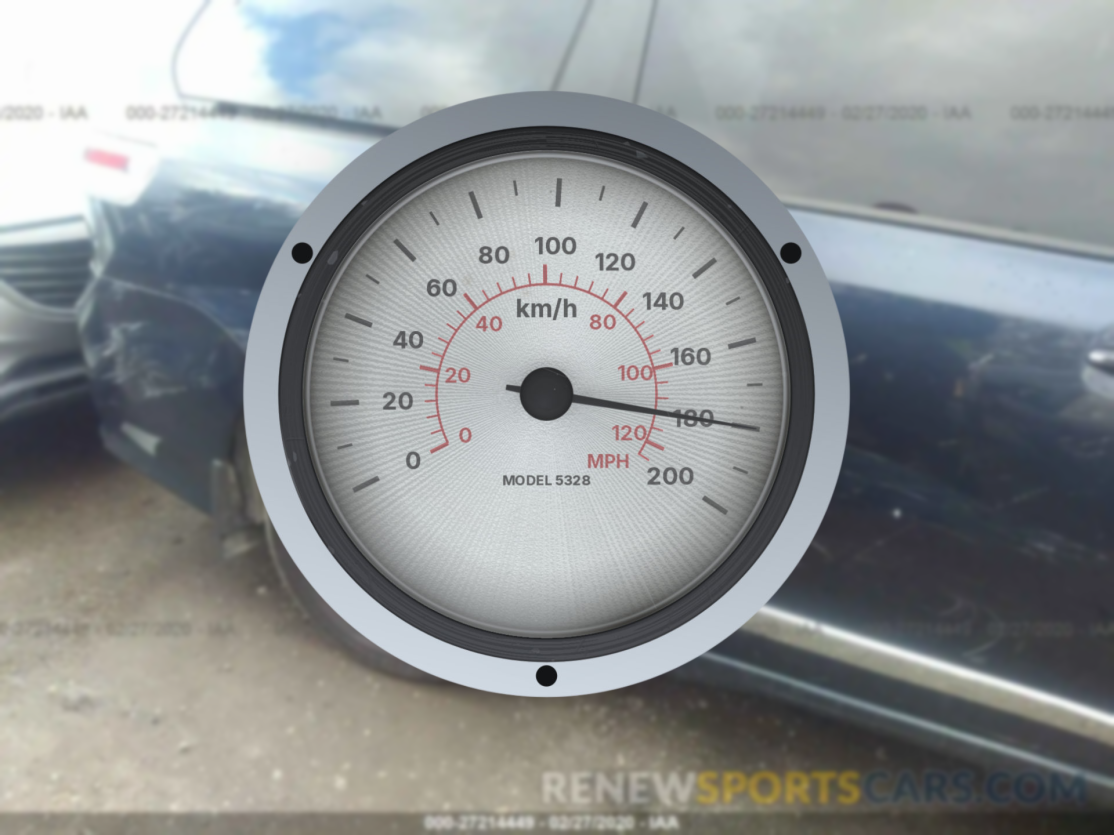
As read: 180 km/h
